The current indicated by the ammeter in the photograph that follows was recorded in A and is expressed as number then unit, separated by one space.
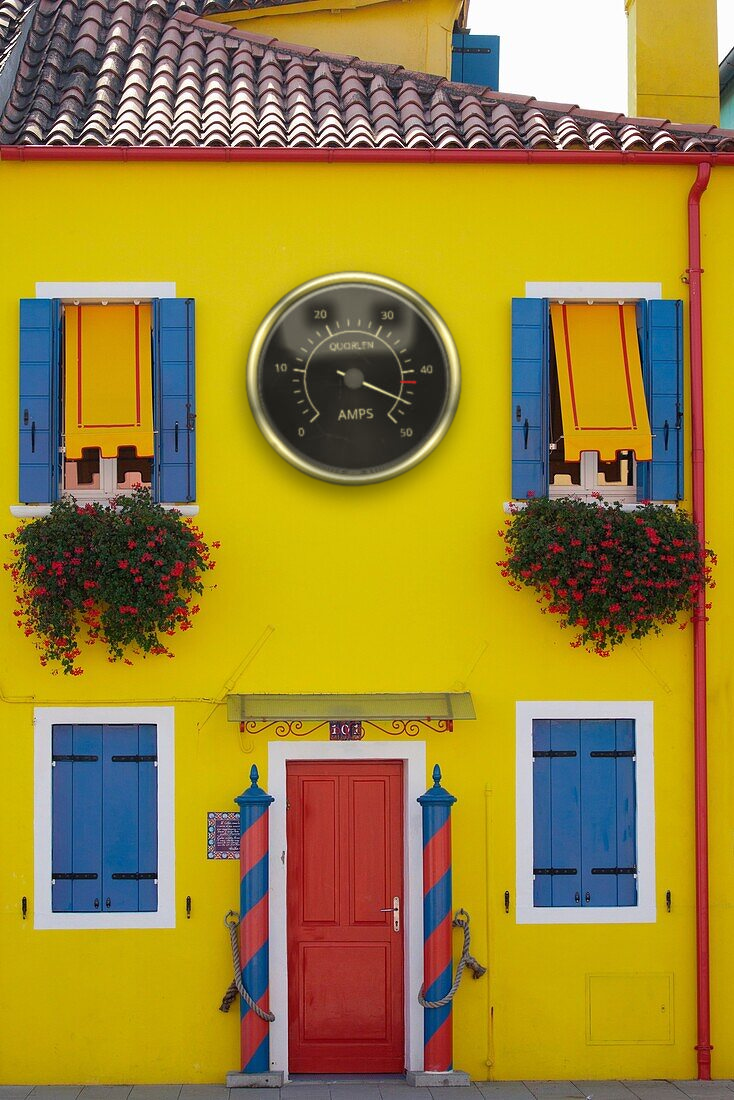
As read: 46 A
